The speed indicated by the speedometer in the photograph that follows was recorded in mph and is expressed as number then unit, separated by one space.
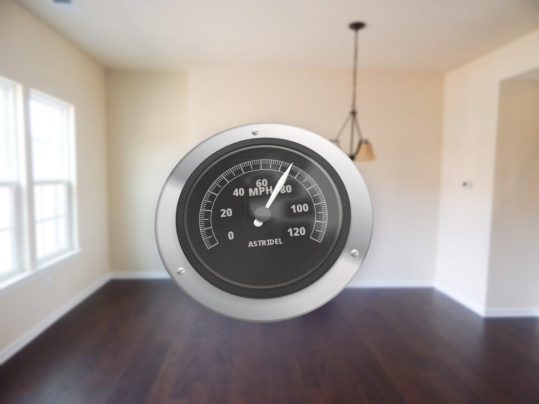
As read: 75 mph
